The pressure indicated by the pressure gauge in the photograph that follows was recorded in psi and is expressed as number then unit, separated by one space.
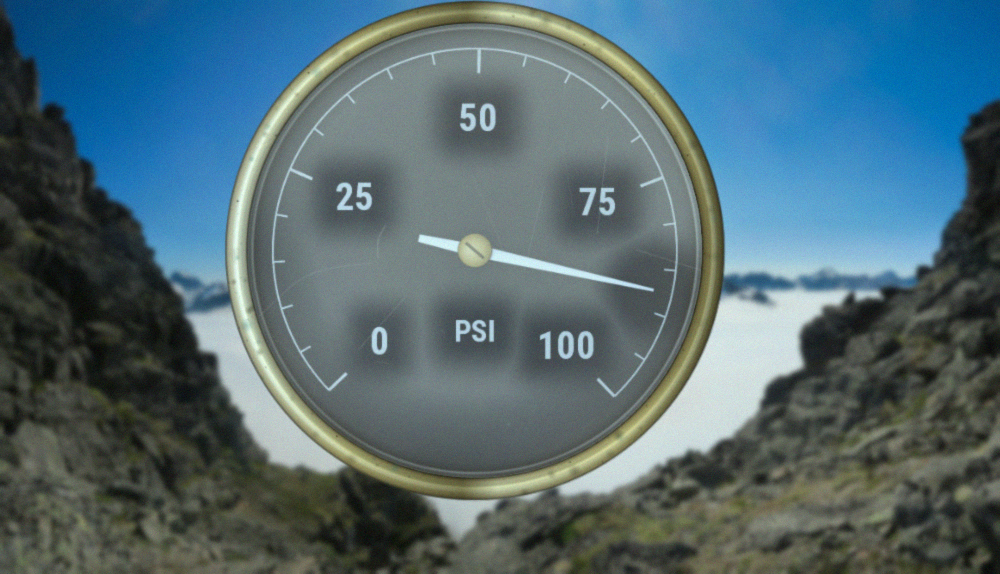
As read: 87.5 psi
